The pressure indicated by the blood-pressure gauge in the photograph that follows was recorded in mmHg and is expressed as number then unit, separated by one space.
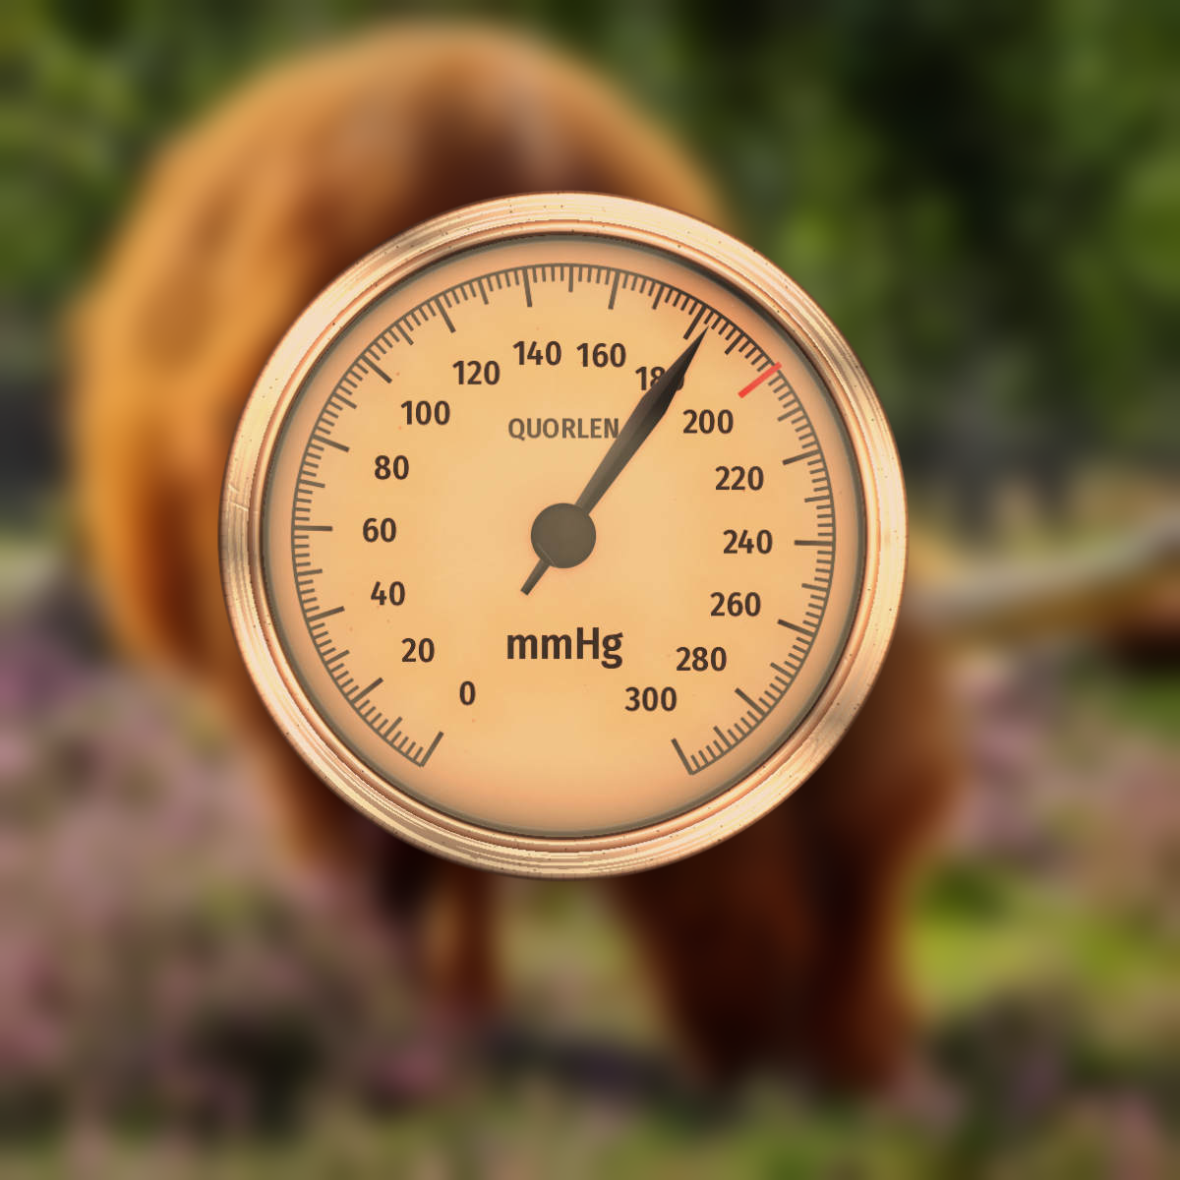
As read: 183 mmHg
